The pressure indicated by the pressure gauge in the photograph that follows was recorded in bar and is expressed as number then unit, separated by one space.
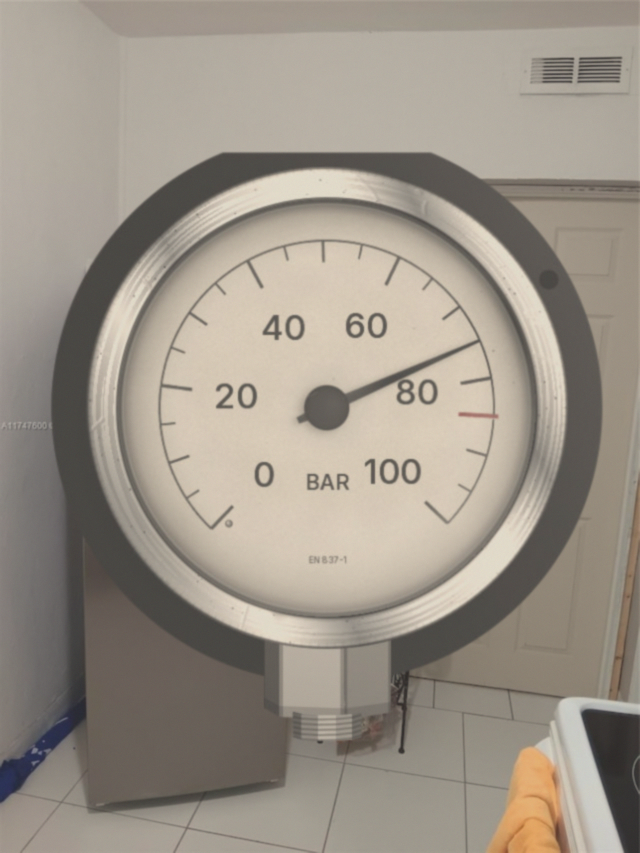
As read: 75 bar
